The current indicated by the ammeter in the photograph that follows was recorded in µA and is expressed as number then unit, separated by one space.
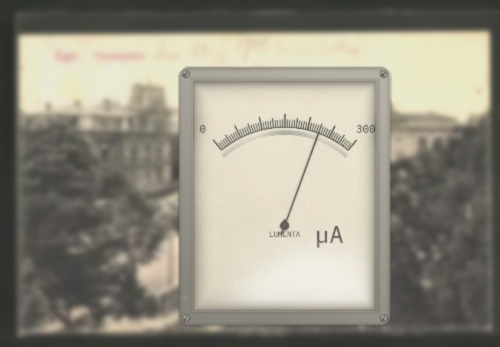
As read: 225 µA
